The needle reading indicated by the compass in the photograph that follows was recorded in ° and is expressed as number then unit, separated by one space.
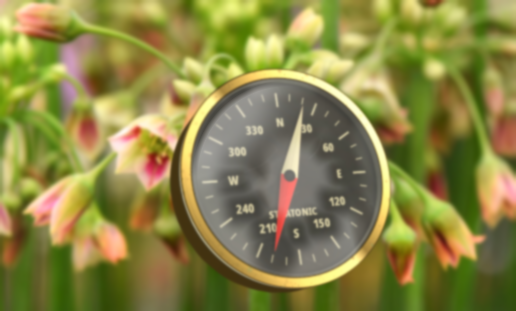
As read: 200 °
